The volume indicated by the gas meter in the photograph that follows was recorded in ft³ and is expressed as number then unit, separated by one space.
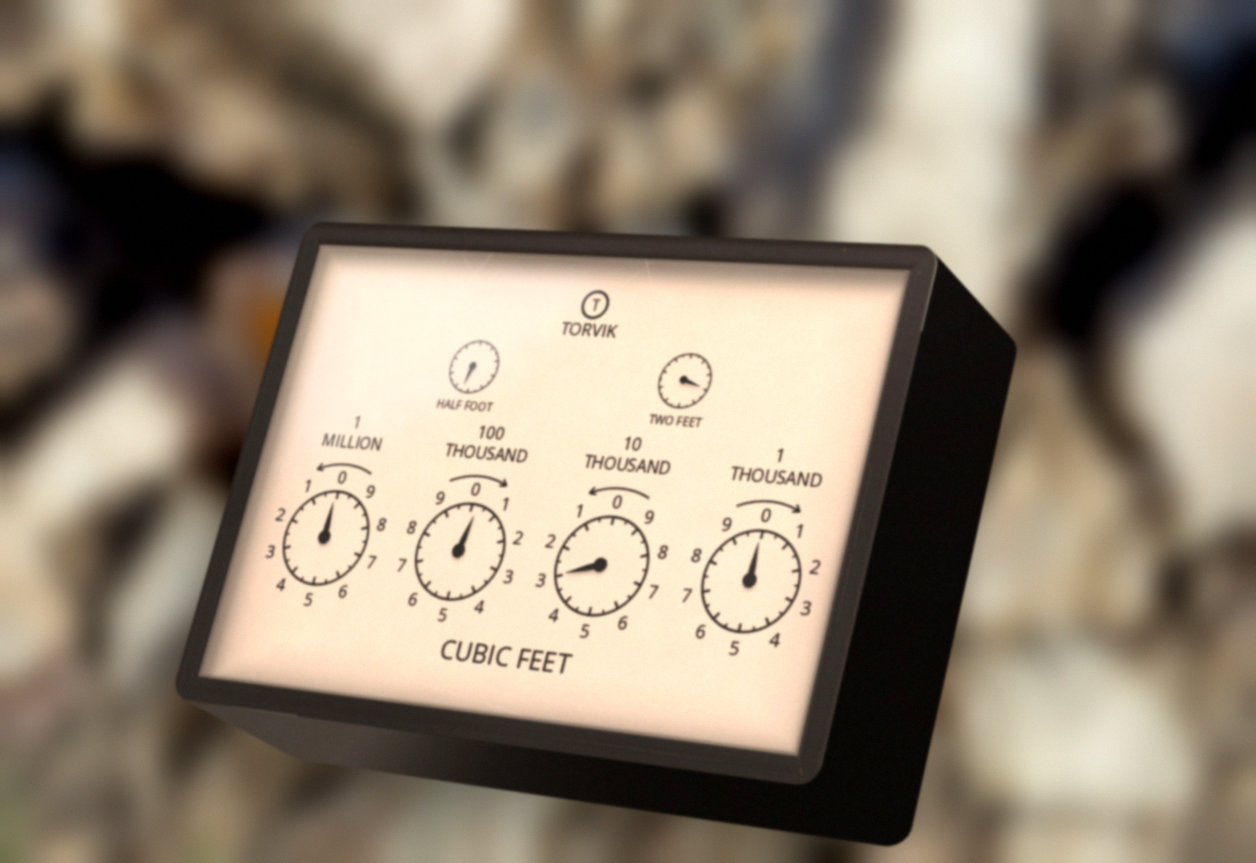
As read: 3000 ft³
